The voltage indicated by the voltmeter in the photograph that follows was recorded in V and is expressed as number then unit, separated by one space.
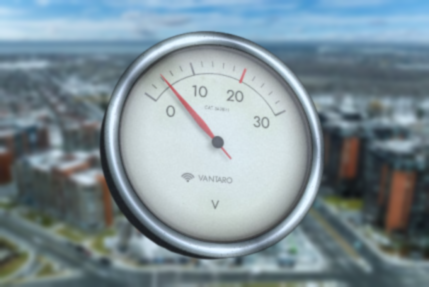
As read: 4 V
